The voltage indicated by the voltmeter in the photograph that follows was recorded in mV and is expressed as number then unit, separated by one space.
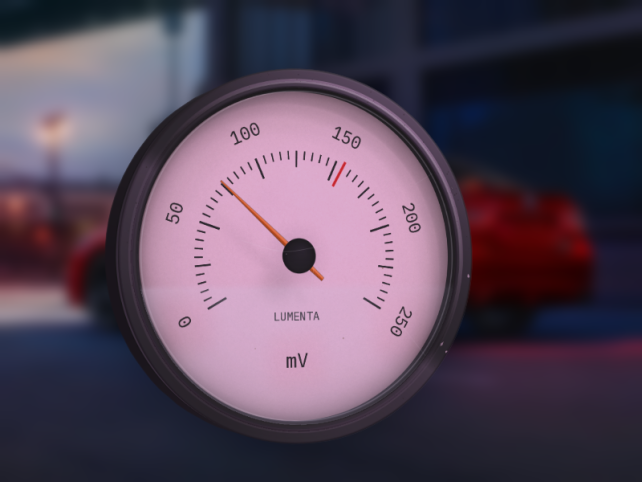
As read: 75 mV
